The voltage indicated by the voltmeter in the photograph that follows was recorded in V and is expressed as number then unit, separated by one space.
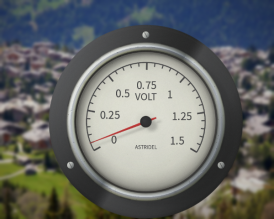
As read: 0.05 V
